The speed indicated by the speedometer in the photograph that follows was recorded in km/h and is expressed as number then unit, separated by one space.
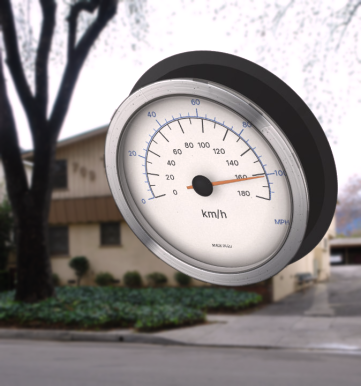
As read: 160 km/h
